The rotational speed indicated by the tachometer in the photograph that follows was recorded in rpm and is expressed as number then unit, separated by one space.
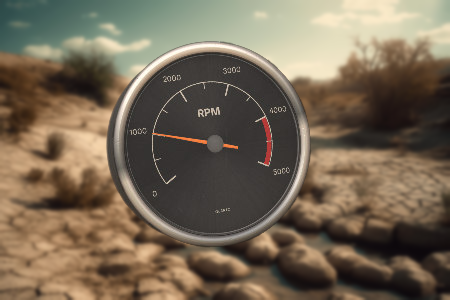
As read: 1000 rpm
